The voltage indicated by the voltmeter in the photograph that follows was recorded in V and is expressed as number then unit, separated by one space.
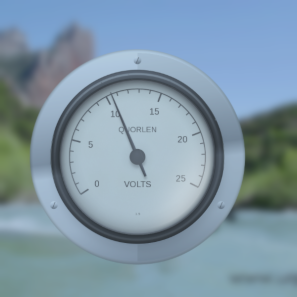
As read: 10.5 V
